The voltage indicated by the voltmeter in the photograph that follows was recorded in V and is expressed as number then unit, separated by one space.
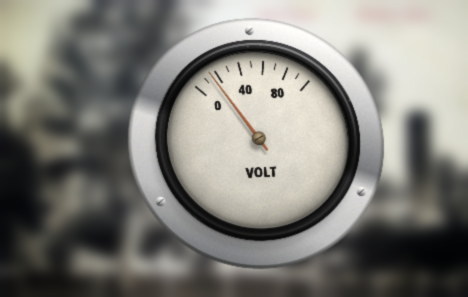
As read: 15 V
